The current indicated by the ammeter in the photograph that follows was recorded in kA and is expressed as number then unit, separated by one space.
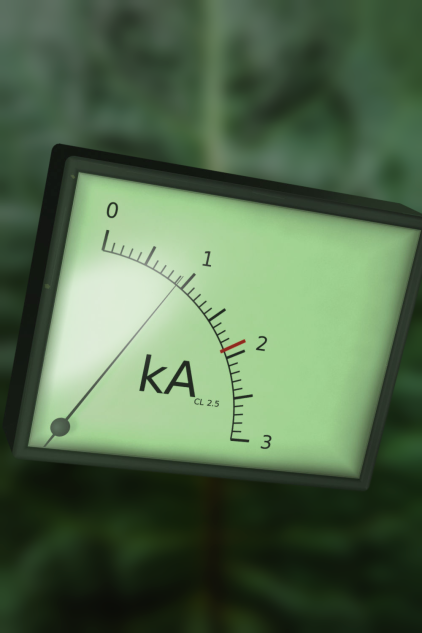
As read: 0.9 kA
